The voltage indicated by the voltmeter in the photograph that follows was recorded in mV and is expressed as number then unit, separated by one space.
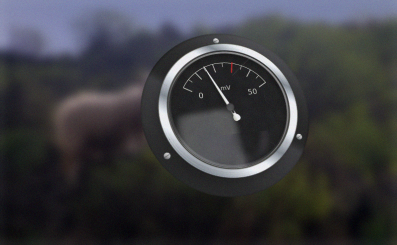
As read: 15 mV
